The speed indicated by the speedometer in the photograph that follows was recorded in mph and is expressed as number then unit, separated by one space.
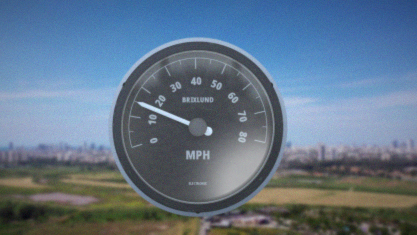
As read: 15 mph
